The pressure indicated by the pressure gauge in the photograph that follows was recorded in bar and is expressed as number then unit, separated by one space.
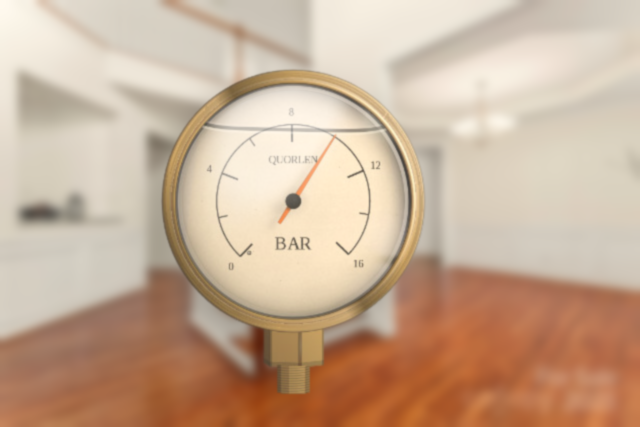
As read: 10 bar
